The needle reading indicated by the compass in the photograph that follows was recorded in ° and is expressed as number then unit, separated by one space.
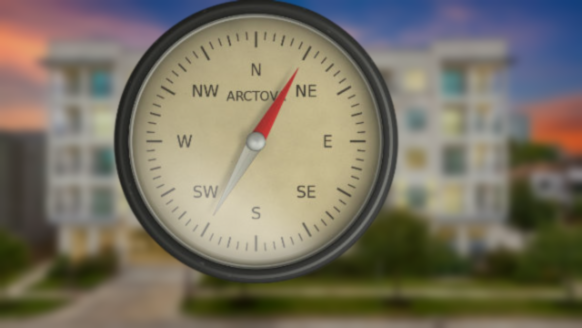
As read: 30 °
